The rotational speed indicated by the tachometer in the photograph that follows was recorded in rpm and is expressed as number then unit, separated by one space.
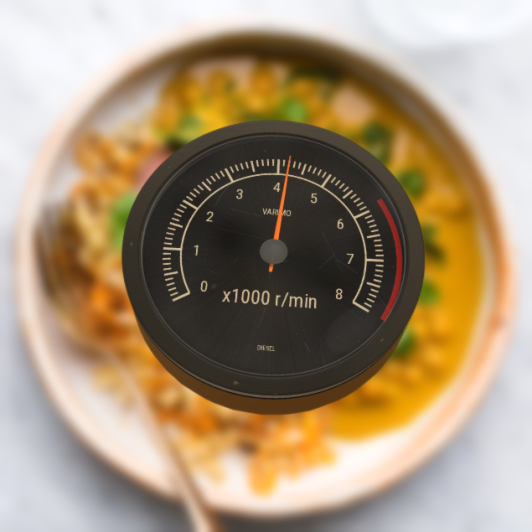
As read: 4200 rpm
